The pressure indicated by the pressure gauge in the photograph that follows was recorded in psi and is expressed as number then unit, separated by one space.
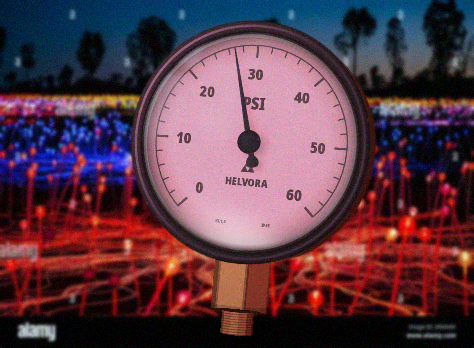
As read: 27 psi
